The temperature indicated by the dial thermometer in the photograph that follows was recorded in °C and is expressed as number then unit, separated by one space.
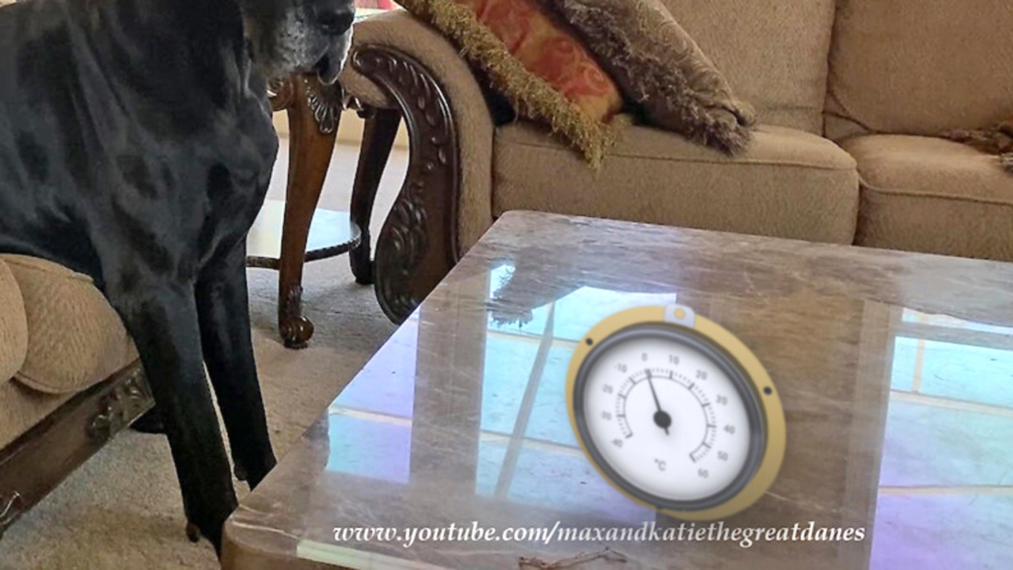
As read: 0 °C
